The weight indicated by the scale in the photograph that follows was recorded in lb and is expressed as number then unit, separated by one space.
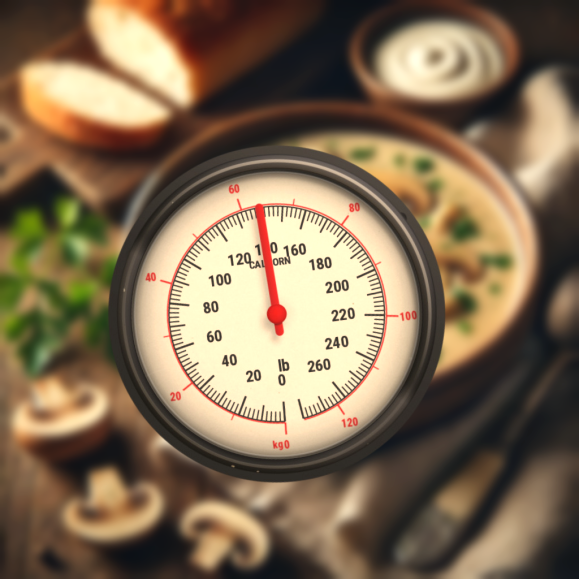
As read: 140 lb
